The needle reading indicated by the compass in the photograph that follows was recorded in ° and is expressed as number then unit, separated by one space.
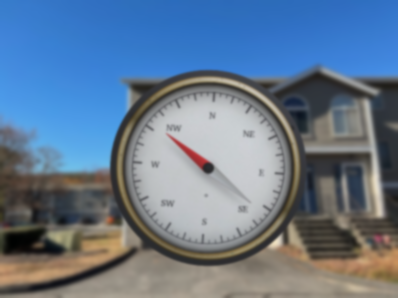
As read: 305 °
